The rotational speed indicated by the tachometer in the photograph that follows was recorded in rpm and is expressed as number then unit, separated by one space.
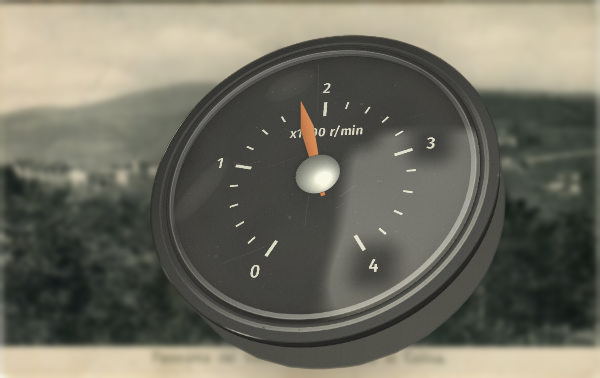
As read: 1800 rpm
